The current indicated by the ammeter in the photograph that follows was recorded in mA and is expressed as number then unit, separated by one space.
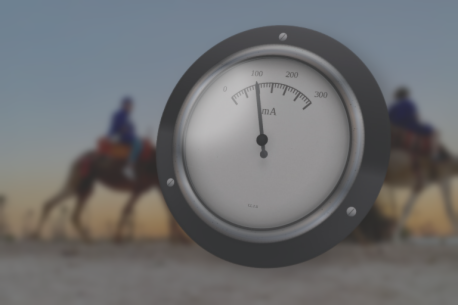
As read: 100 mA
